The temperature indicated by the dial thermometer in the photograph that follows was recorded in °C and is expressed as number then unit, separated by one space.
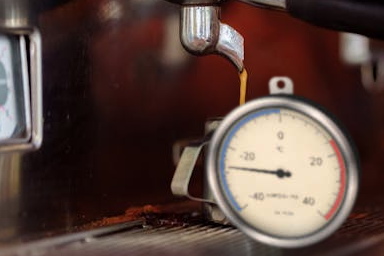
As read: -26 °C
